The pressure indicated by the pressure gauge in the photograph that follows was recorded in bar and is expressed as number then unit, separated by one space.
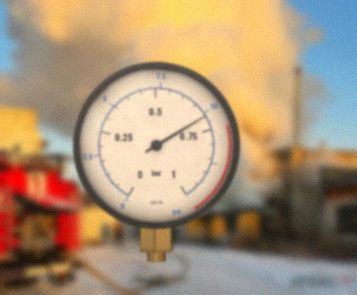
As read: 0.7 bar
